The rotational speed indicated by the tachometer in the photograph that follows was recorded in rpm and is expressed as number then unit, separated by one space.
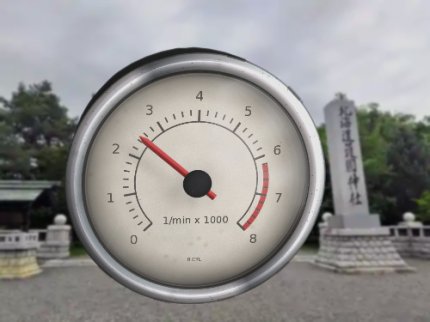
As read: 2500 rpm
